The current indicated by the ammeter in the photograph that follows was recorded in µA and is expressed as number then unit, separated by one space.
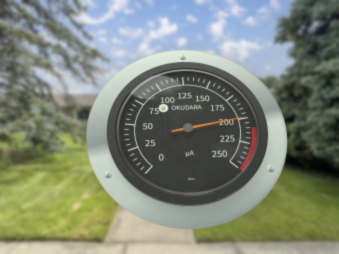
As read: 200 µA
